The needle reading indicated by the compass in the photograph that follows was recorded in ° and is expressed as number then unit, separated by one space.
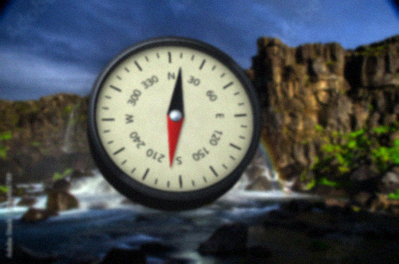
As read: 190 °
